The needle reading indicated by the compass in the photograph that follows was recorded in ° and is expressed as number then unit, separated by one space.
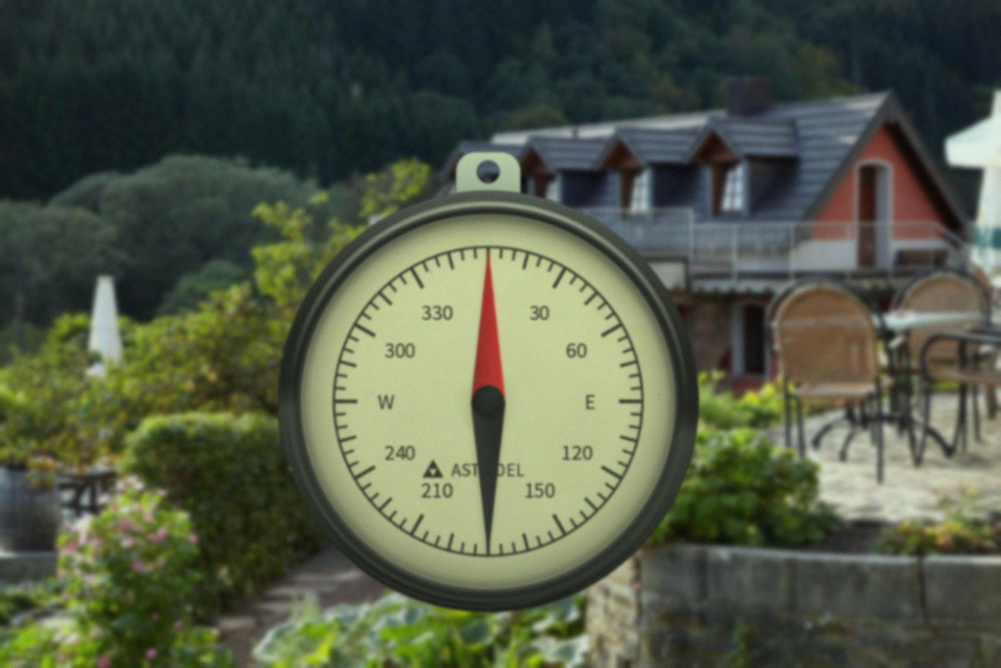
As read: 0 °
